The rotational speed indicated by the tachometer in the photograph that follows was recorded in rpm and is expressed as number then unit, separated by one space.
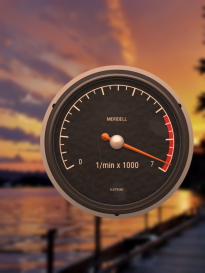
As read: 6750 rpm
